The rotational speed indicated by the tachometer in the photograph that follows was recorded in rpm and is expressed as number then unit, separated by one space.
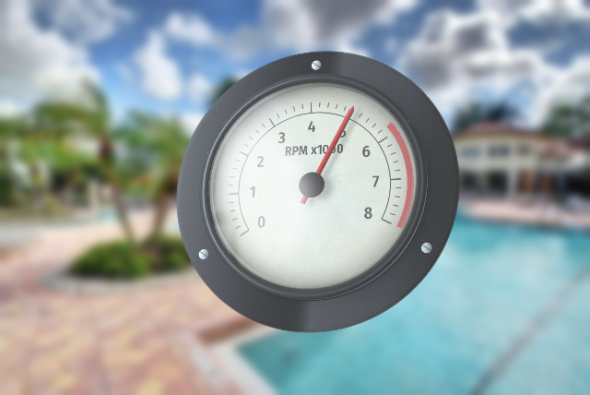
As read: 5000 rpm
